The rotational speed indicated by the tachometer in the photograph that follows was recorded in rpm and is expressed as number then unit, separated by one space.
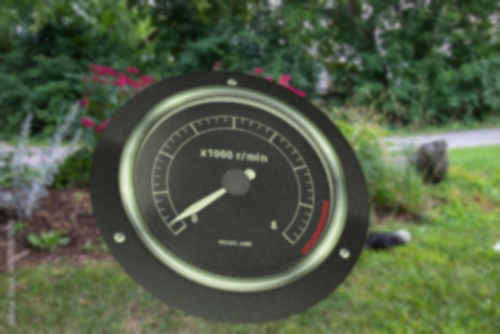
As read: 200 rpm
